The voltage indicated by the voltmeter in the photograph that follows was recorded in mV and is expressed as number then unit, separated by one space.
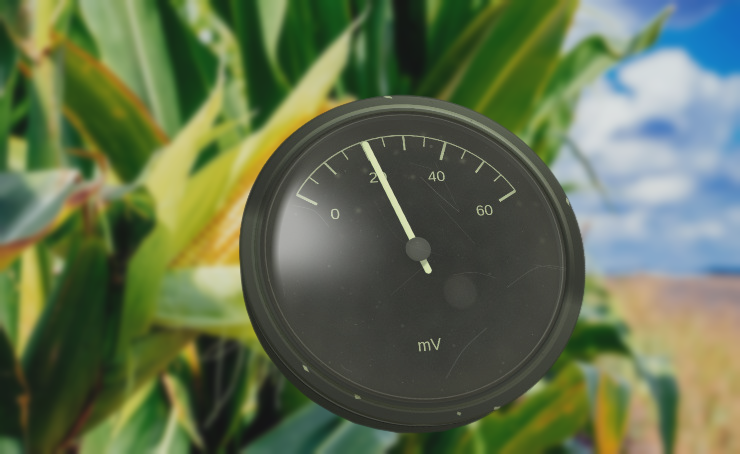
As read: 20 mV
